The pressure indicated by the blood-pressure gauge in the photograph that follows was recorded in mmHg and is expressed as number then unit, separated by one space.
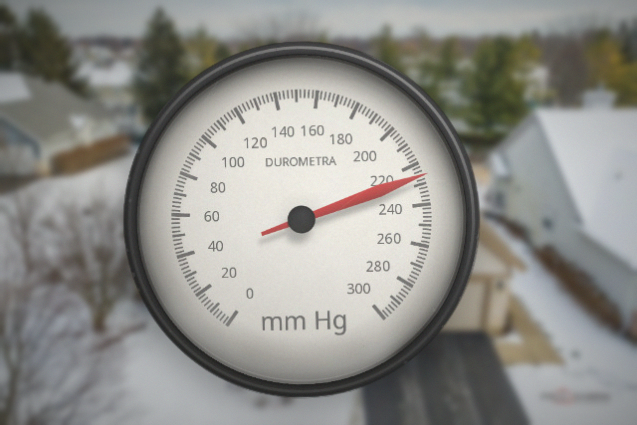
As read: 226 mmHg
